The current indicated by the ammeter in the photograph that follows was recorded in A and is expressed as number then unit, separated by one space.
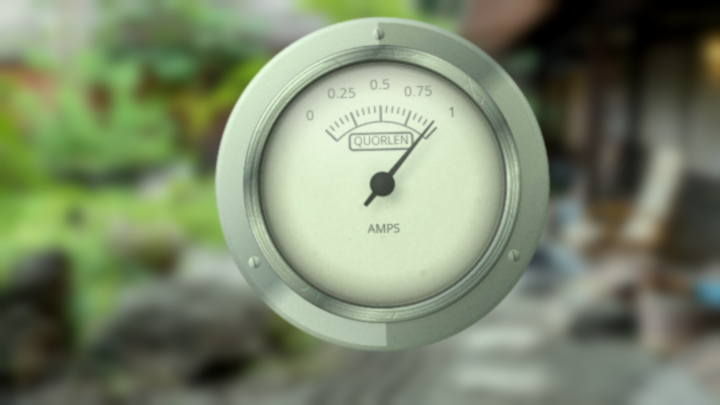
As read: 0.95 A
